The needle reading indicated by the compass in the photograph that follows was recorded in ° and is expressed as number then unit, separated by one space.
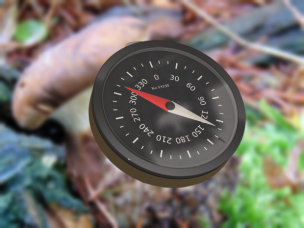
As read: 310 °
